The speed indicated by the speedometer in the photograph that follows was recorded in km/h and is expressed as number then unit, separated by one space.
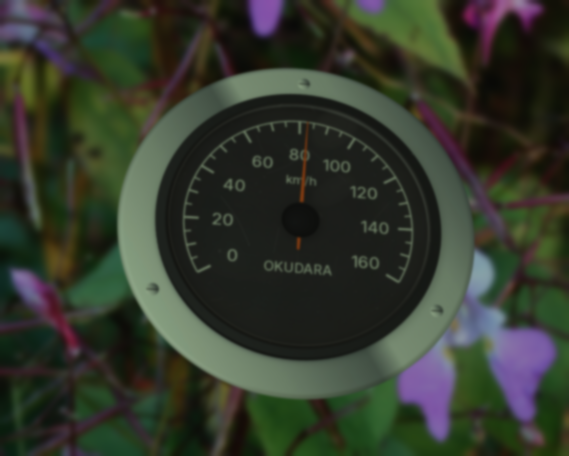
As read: 82.5 km/h
